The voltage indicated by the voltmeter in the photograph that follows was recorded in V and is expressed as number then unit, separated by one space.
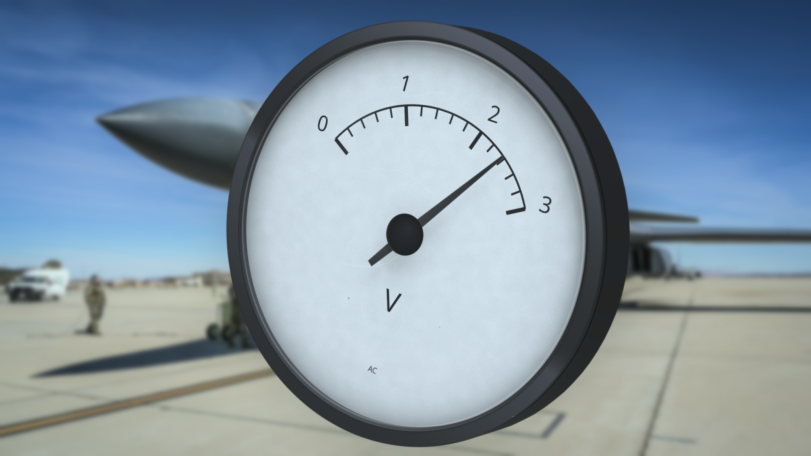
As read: 2.4 V
